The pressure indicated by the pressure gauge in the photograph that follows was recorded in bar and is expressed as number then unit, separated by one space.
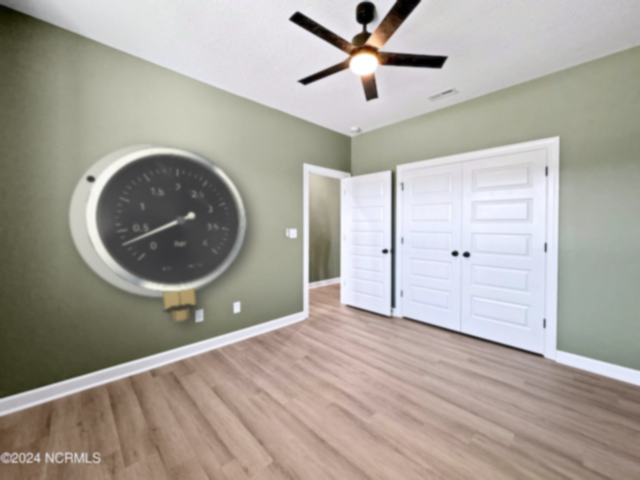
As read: 0.3 bar
